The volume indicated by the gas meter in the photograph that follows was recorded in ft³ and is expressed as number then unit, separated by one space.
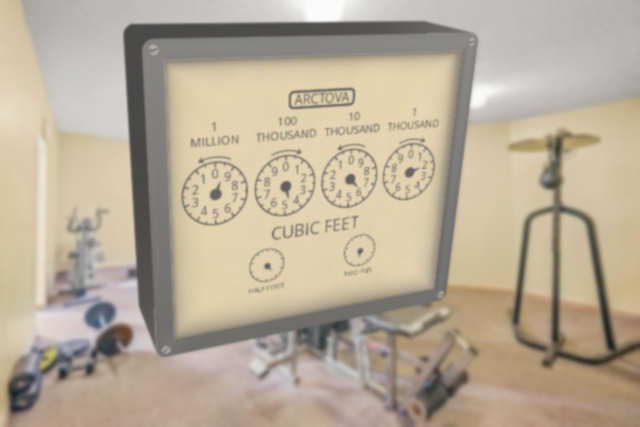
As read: 946200 ft³
